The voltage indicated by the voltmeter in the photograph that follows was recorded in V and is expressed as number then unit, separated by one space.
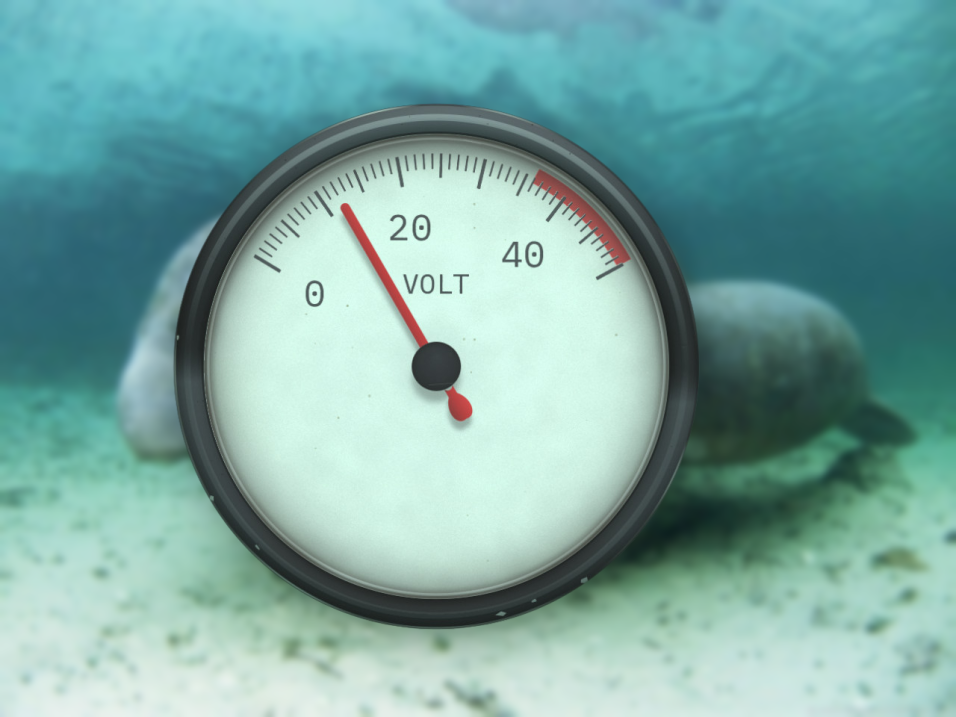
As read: 12 V
